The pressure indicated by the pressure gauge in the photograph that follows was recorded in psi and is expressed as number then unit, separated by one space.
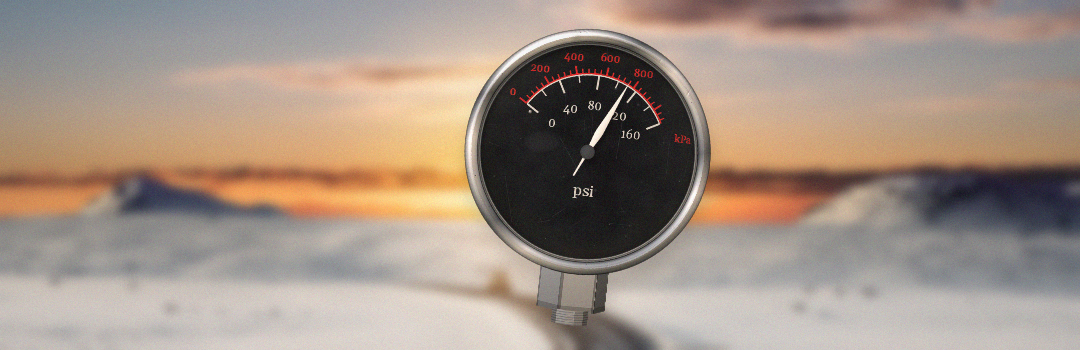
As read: 110 psi
